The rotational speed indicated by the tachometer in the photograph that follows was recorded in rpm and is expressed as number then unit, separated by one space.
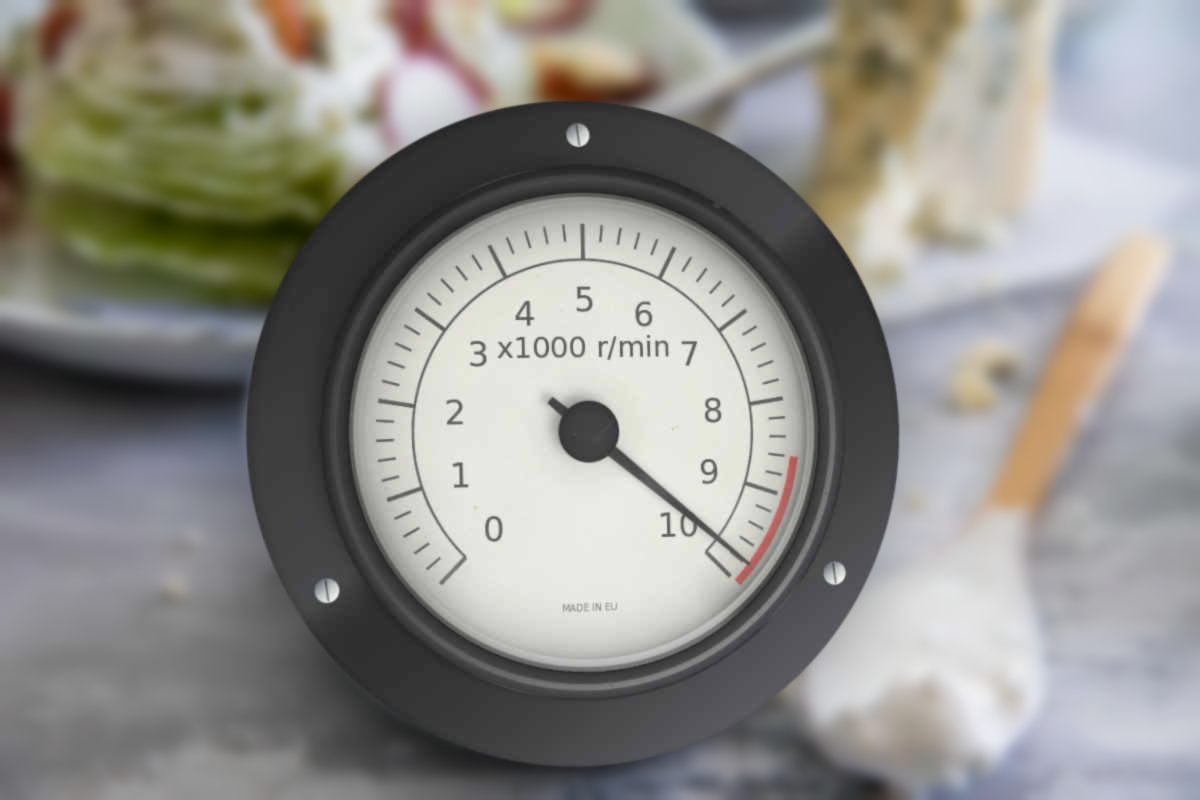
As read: 9800 rpm
